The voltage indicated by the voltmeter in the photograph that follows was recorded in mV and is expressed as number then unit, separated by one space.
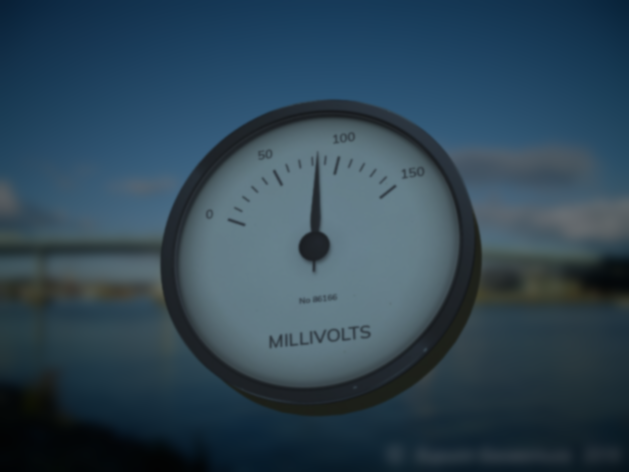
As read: 85 mV
